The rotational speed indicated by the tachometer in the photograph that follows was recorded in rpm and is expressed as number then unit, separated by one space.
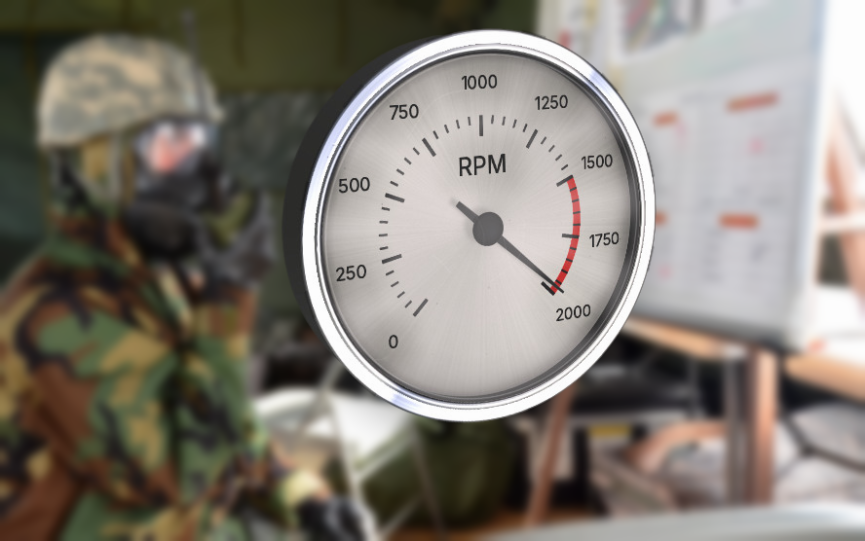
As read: 1975 rpm
